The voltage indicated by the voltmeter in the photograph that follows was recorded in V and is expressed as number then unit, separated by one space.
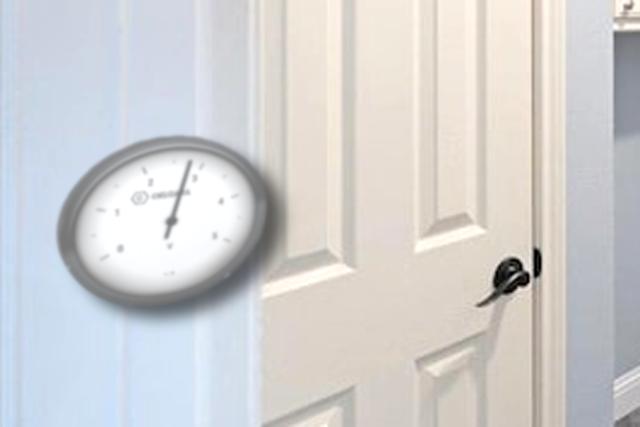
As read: 2.75 V
